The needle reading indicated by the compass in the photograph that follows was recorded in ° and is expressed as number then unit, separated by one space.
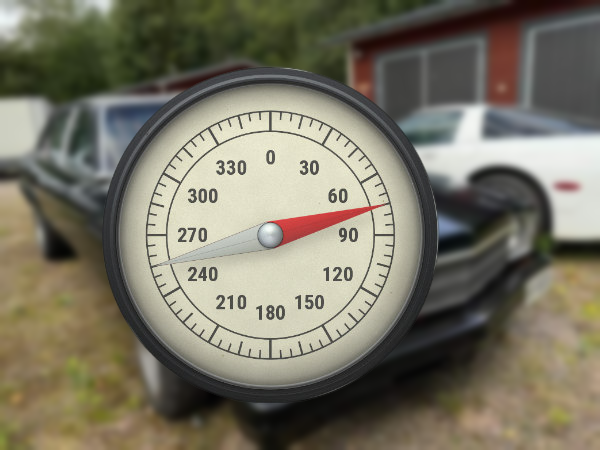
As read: 75 °
